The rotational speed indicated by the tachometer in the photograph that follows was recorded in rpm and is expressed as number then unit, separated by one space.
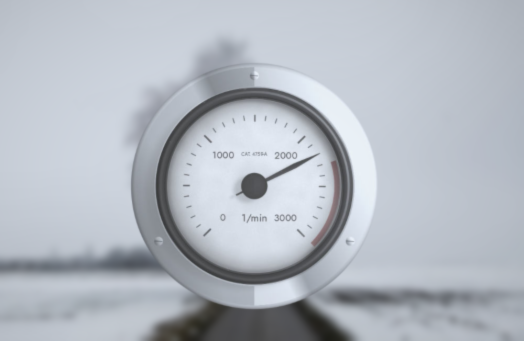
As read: 2200 rpm
